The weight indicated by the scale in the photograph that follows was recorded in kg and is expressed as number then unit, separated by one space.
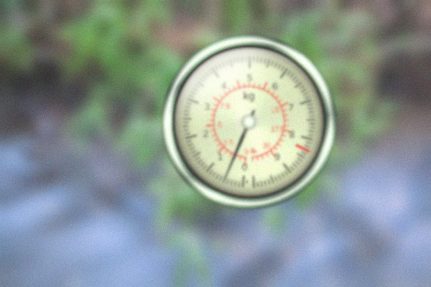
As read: 0.5 kg
